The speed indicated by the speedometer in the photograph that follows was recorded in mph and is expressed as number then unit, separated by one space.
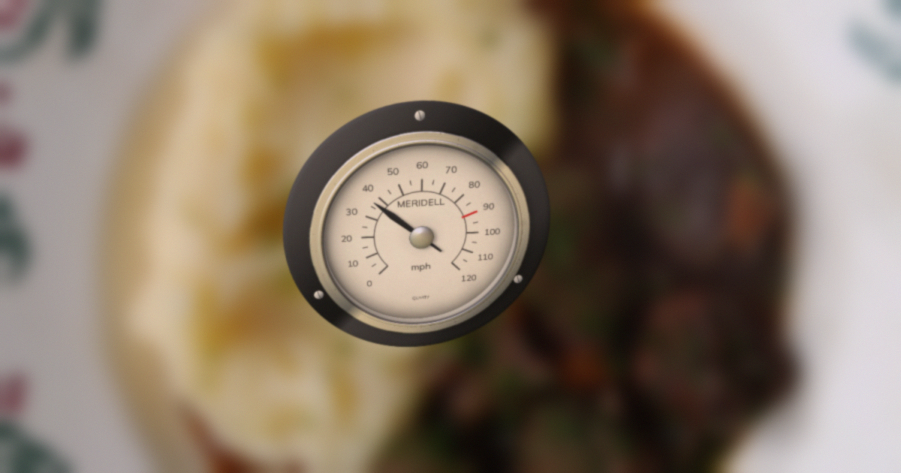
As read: 37.5 mph
